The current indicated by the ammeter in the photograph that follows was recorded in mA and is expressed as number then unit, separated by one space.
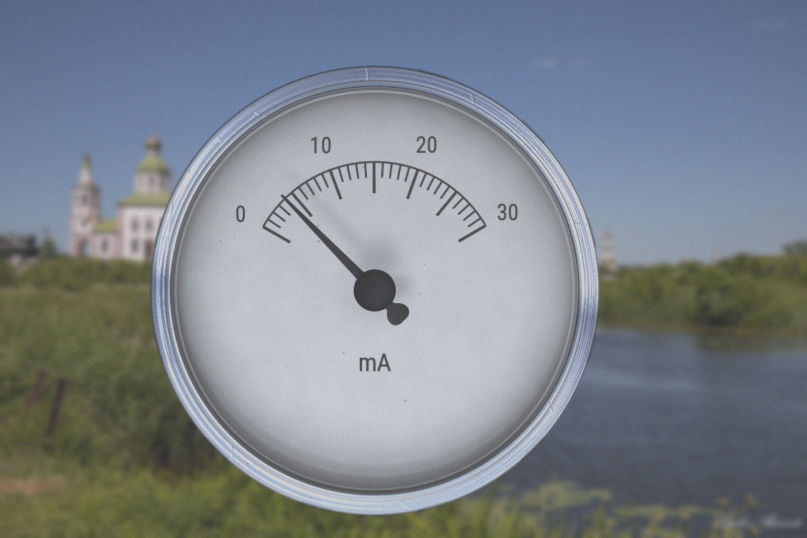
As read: 4 mA
